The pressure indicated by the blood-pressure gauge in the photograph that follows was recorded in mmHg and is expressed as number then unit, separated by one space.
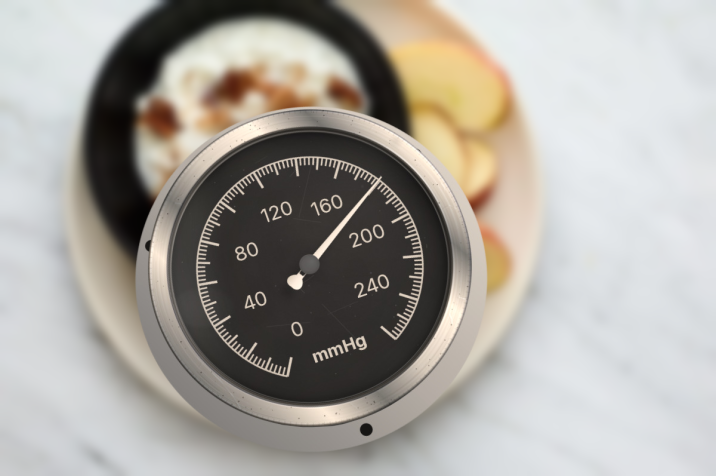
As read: 180 mmHg
